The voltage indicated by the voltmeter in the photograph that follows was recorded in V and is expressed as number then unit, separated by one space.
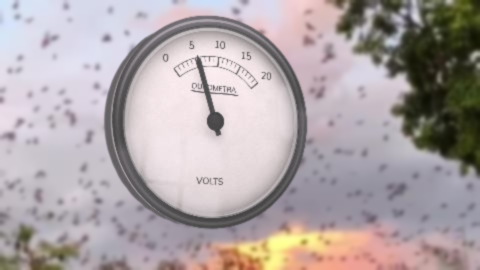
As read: 5 V
